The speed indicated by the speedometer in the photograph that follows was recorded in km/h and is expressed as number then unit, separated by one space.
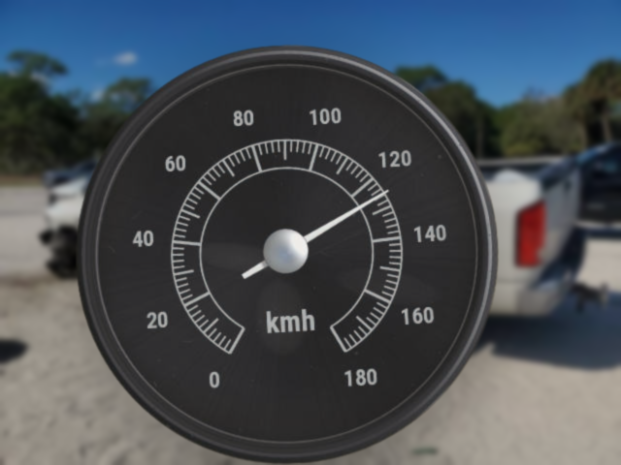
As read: 126 km/h
